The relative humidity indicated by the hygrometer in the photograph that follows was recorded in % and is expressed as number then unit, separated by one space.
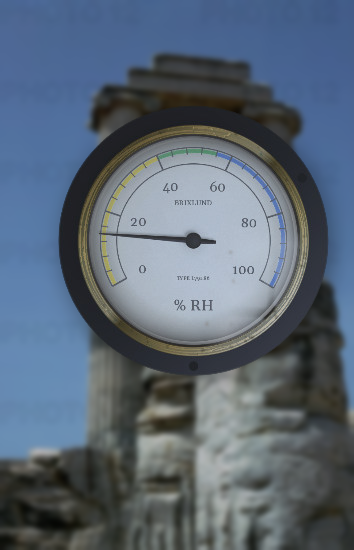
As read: 14 %
